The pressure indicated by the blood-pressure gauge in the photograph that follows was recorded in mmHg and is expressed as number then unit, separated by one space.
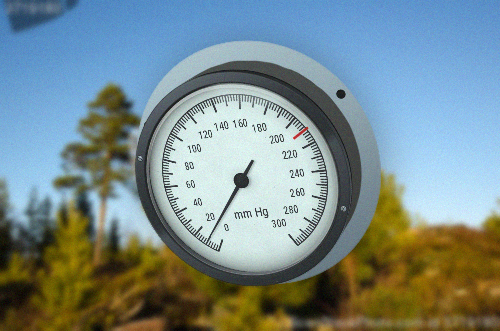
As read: 10 mmHg
